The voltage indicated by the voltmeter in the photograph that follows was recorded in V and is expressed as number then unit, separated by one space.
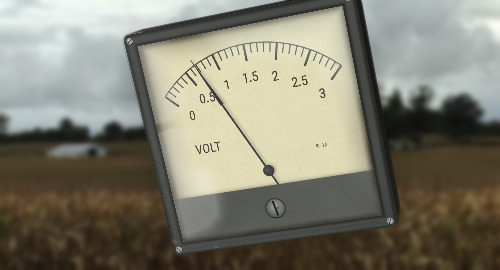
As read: 0.7 V
